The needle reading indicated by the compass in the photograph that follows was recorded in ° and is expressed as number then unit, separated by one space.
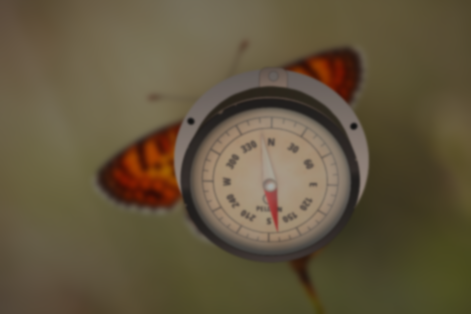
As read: 170 °
